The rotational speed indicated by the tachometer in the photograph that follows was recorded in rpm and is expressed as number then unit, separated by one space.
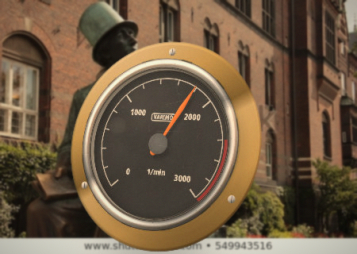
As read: 1800 rpm
